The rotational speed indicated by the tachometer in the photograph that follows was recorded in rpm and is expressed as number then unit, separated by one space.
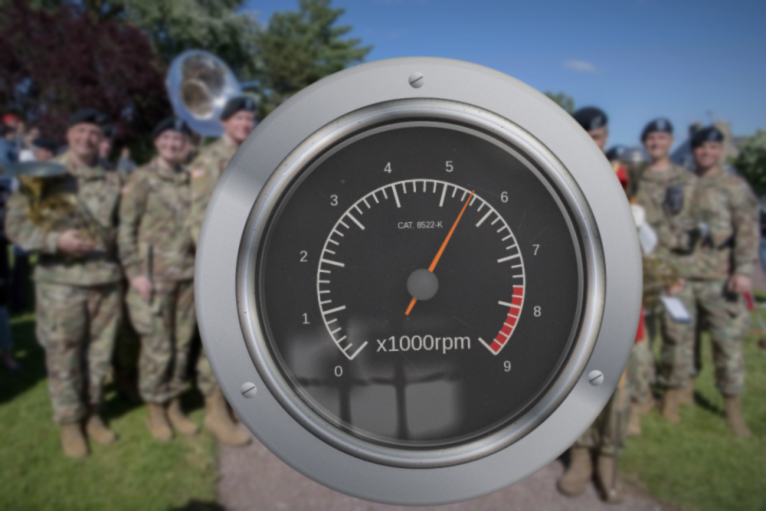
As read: 5500 rpm
